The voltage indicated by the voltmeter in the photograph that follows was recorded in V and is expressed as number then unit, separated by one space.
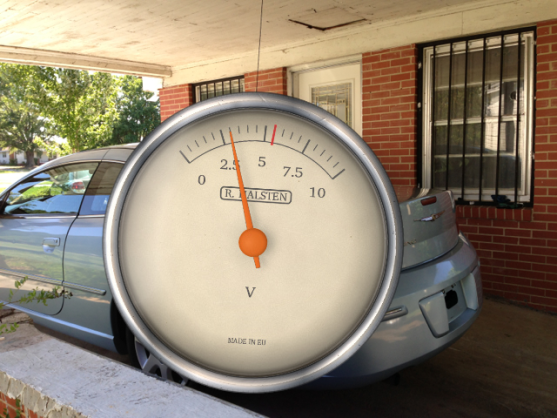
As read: 3 V
